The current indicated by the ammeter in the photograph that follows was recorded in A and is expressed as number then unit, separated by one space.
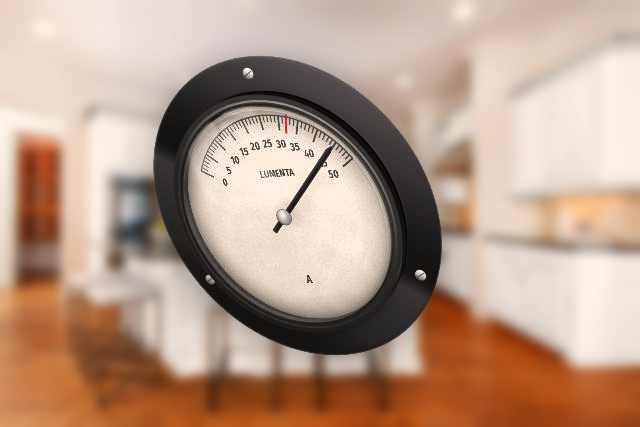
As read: 45 A
